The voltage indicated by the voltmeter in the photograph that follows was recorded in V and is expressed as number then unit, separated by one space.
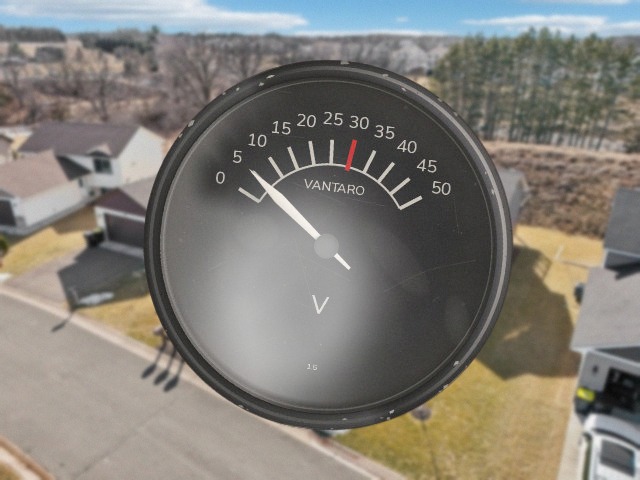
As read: 5 V
